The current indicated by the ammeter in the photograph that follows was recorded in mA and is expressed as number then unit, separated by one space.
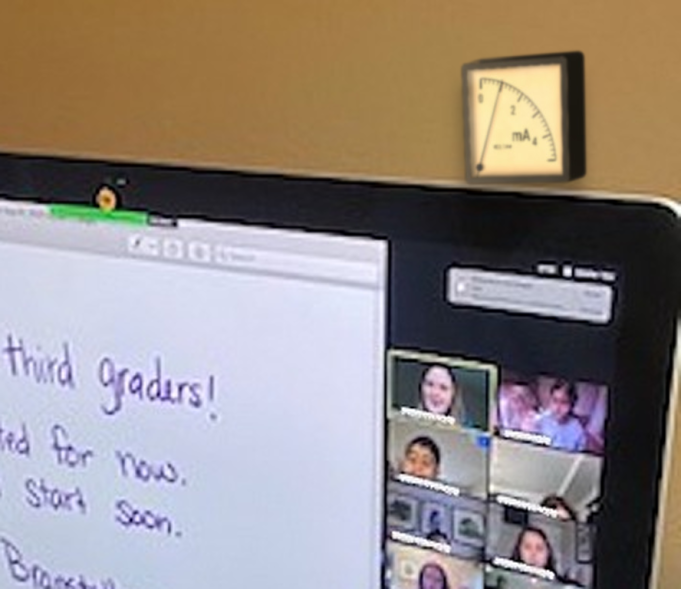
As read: 1 mA
